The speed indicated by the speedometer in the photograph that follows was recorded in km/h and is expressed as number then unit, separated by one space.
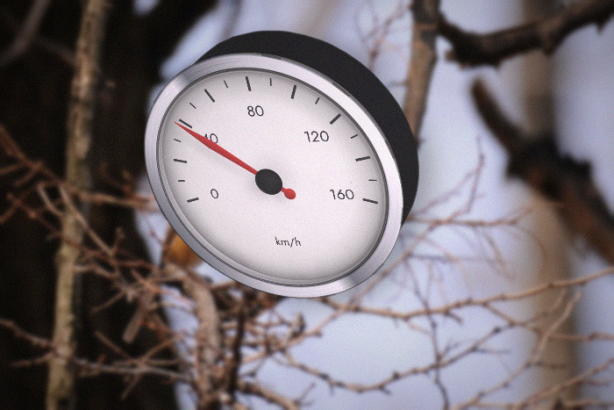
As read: 40 km/h
